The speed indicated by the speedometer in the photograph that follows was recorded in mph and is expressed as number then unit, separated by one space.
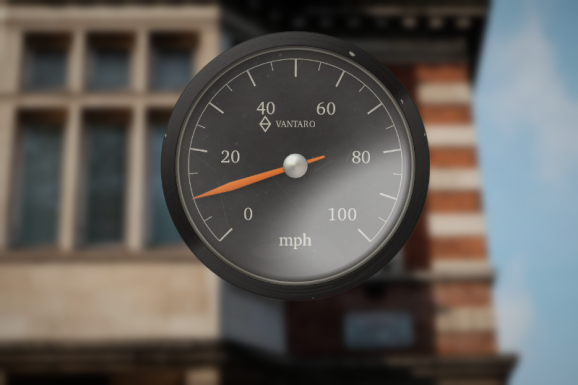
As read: 10 mph
